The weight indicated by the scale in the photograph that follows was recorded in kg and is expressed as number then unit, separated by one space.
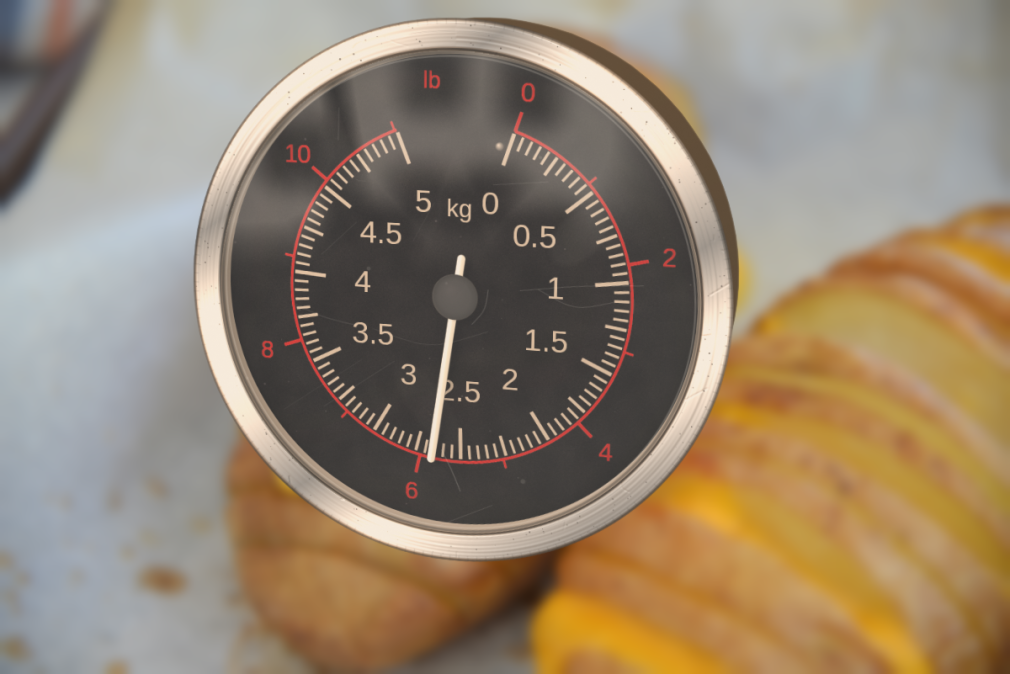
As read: 2.65 kg
